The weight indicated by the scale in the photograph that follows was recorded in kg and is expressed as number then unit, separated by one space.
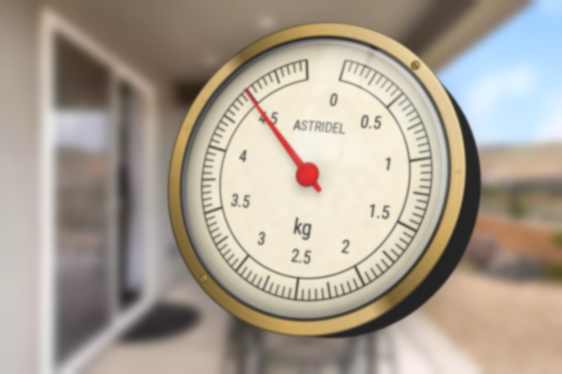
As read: 4.5 kg
